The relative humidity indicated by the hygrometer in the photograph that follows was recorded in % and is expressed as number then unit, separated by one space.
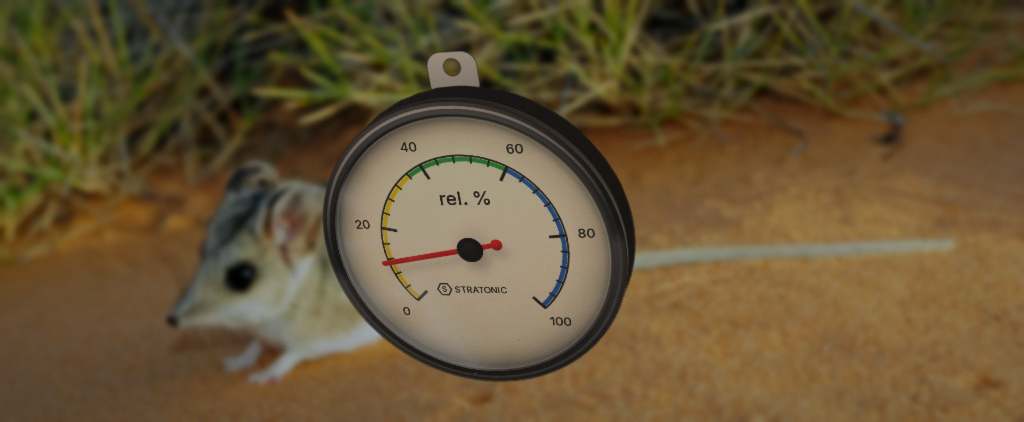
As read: 12 %
